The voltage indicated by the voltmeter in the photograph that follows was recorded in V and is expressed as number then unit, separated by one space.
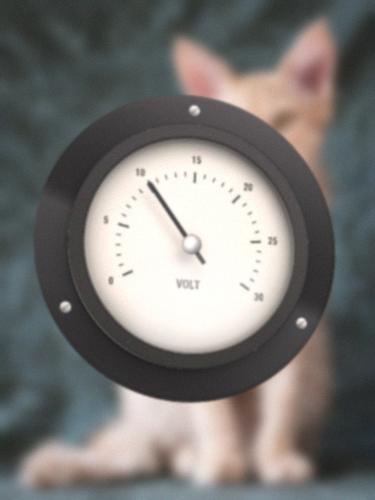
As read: 10 V
